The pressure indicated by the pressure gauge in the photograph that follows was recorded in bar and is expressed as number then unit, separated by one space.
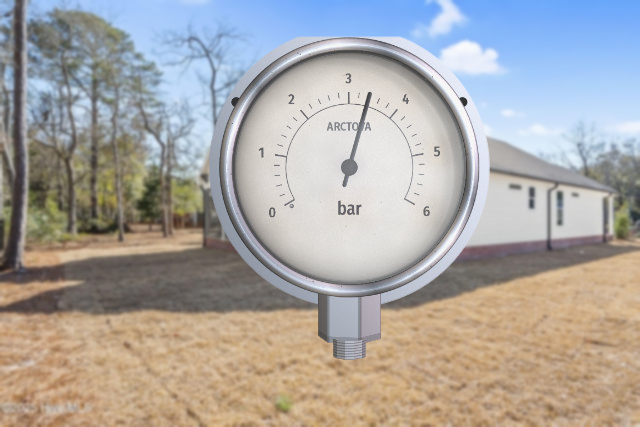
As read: 3.4 bar
